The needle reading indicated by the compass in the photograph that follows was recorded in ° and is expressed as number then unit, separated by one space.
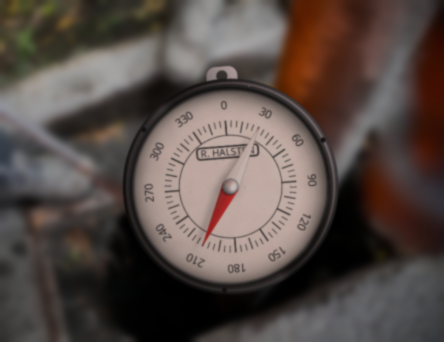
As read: 210 °
